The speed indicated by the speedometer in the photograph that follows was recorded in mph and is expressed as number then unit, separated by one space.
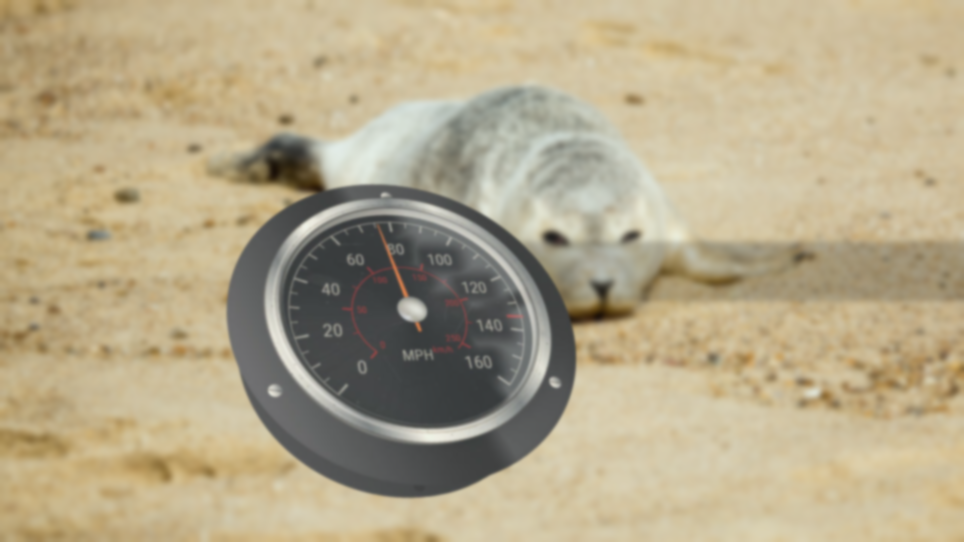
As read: 75 mph
